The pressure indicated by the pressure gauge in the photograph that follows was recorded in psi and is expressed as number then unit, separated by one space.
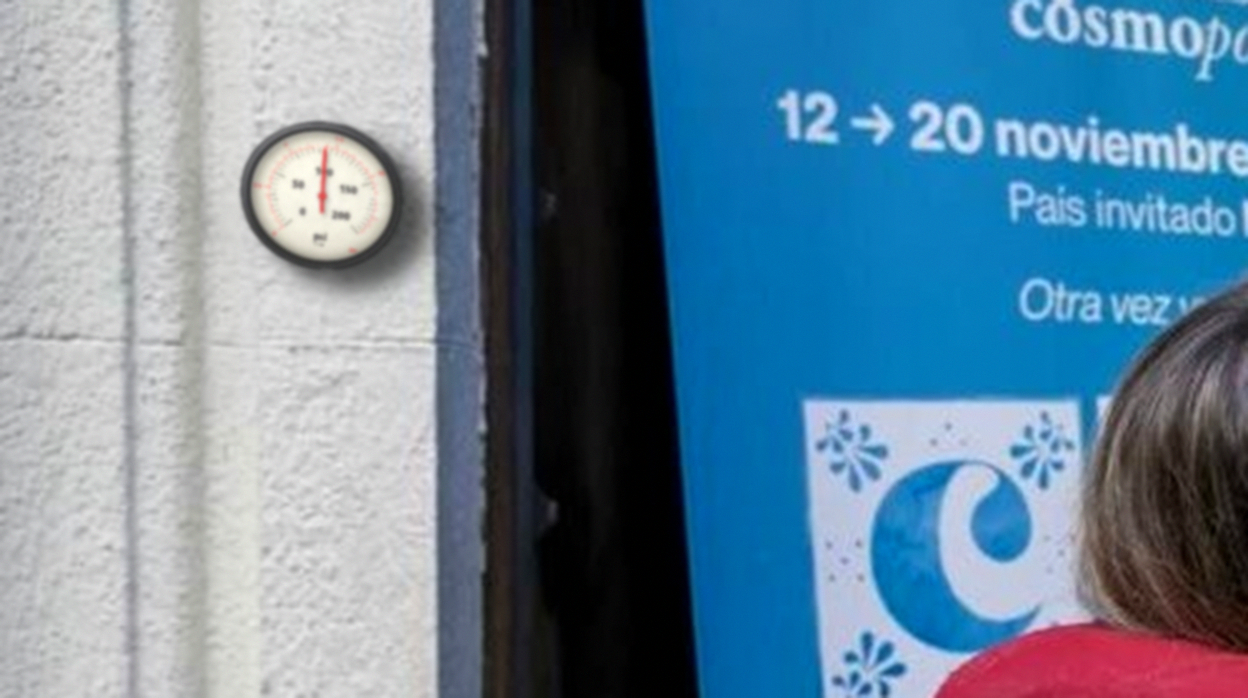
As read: 100 psi
